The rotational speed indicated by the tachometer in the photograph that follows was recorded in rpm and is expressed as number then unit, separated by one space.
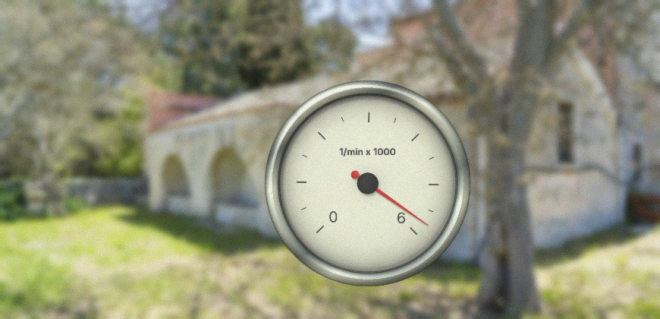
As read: 5750 rpm
